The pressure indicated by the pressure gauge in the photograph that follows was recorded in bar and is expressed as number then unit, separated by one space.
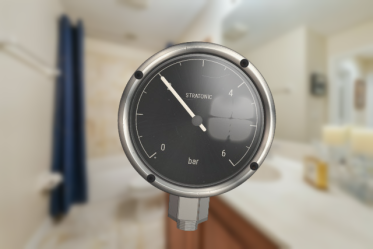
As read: 2 bar
